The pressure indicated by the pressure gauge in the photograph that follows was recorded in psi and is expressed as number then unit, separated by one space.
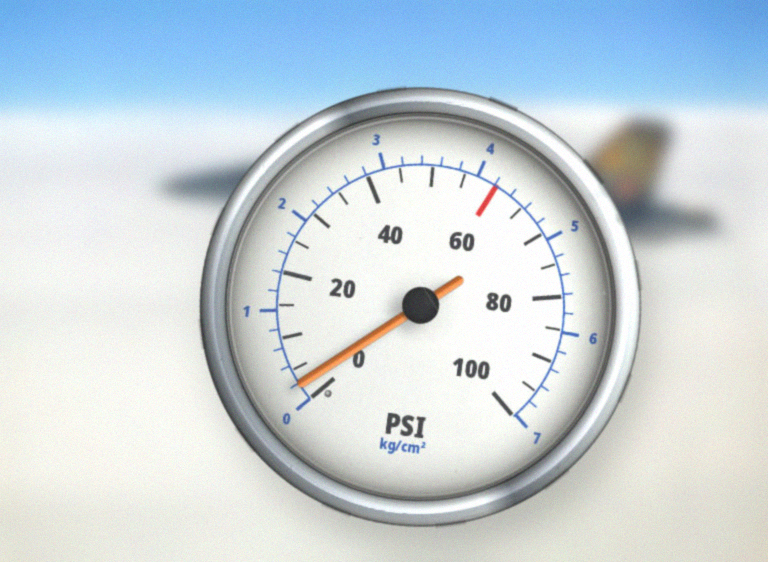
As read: 2.5 psi
